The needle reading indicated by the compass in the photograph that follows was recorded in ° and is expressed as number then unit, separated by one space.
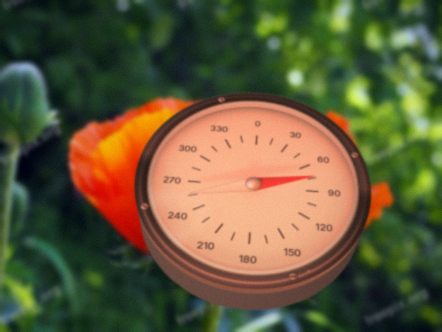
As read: 75 °
